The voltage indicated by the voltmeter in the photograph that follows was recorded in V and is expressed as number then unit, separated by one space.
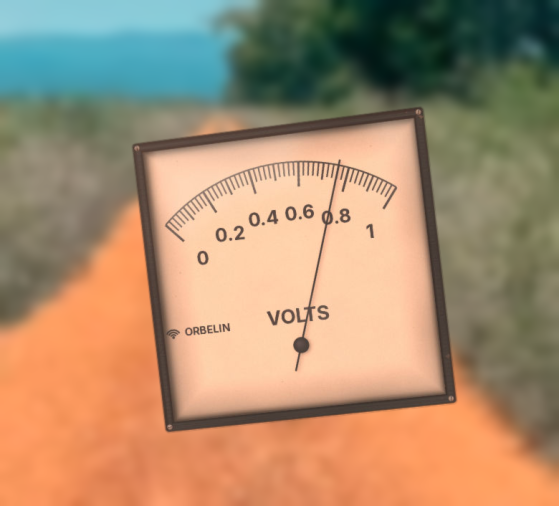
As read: 0.76 V
